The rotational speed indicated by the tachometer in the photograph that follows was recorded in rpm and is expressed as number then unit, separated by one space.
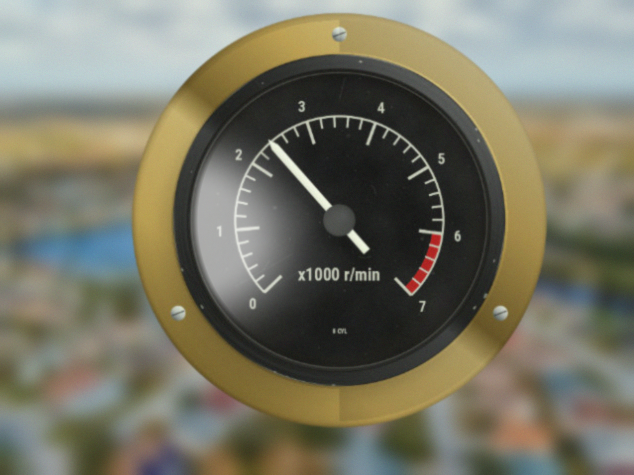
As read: 2400 rpm
